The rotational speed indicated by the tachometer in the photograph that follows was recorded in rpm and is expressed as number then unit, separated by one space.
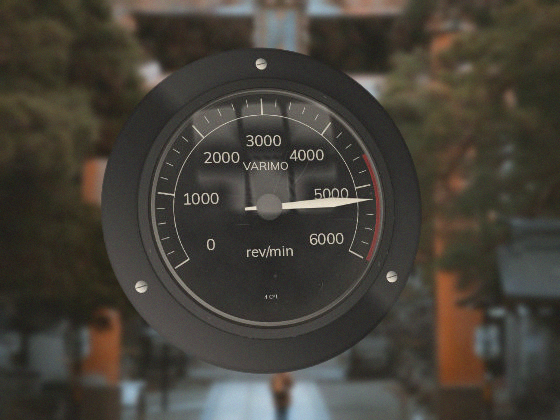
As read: 5200 rpm
